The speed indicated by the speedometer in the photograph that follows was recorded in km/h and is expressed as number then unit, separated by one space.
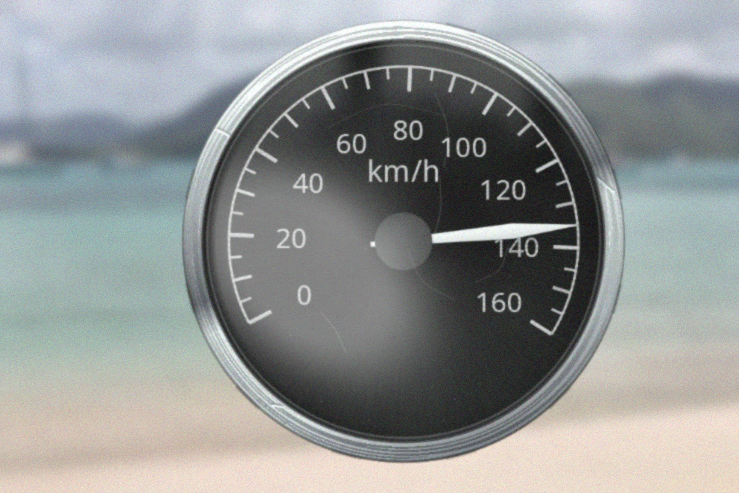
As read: 135 km/h
